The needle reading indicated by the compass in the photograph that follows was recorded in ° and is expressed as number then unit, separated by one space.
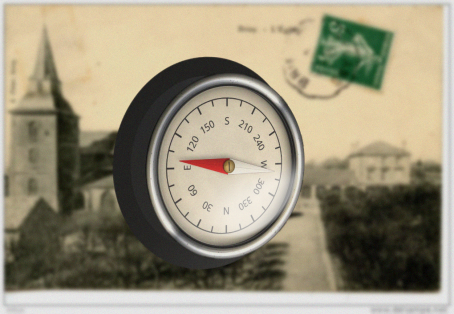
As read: 97.5 °
